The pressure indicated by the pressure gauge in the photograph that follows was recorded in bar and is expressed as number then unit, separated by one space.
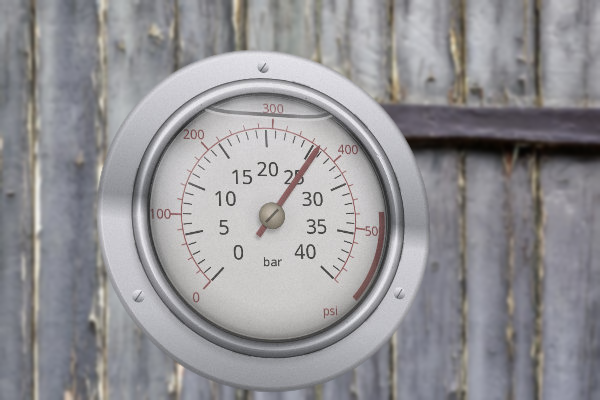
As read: 25.5 bar
